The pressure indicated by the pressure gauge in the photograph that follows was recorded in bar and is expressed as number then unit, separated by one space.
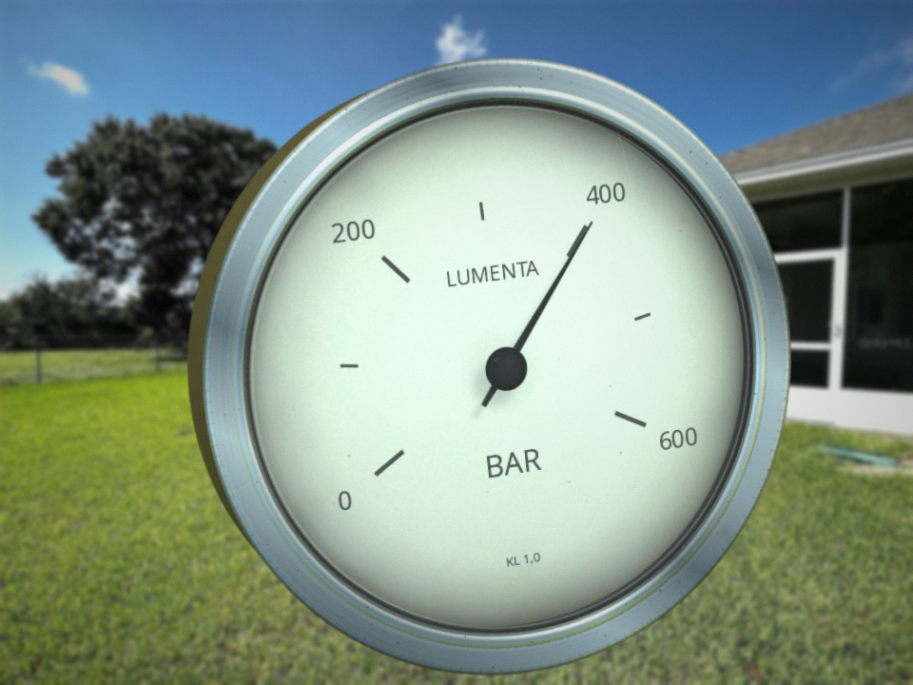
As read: 400 bar
